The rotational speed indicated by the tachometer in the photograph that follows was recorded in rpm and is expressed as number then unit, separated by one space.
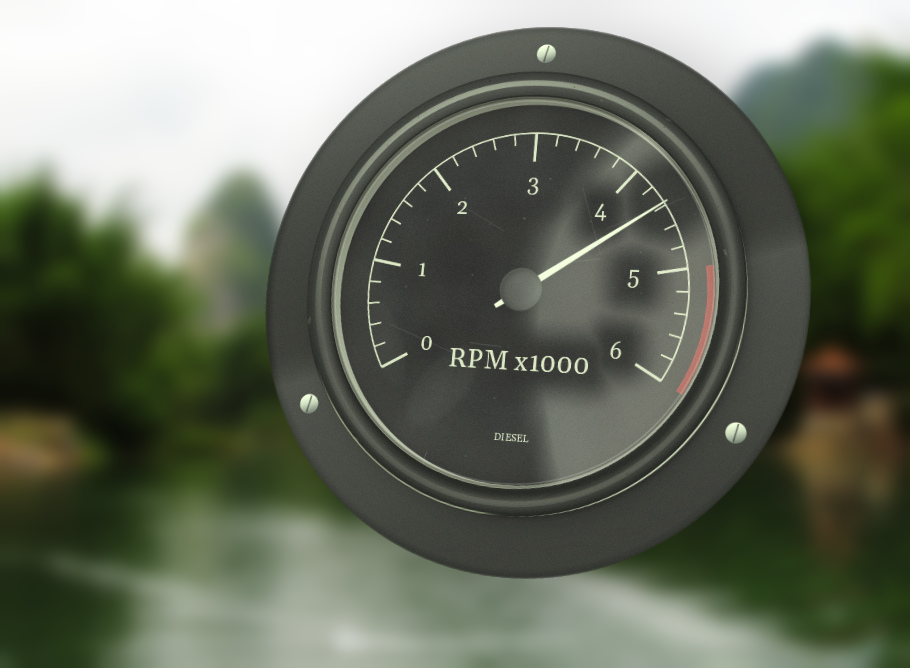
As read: 4400 rpm
